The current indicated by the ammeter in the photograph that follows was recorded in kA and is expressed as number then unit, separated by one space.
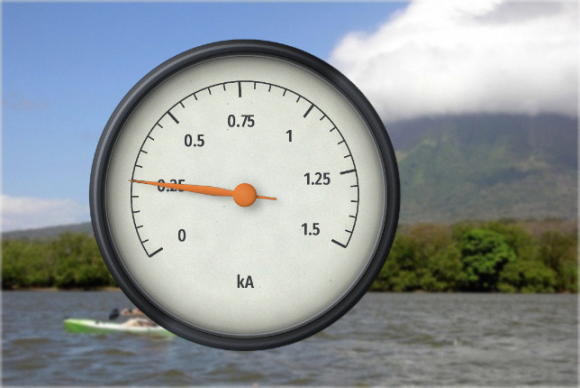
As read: 0.25 kA
